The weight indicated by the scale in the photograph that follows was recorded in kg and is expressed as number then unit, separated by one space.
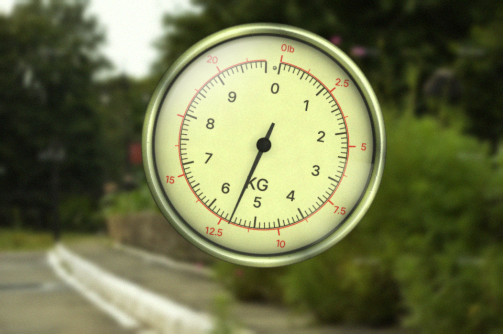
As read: 5.5 kg
